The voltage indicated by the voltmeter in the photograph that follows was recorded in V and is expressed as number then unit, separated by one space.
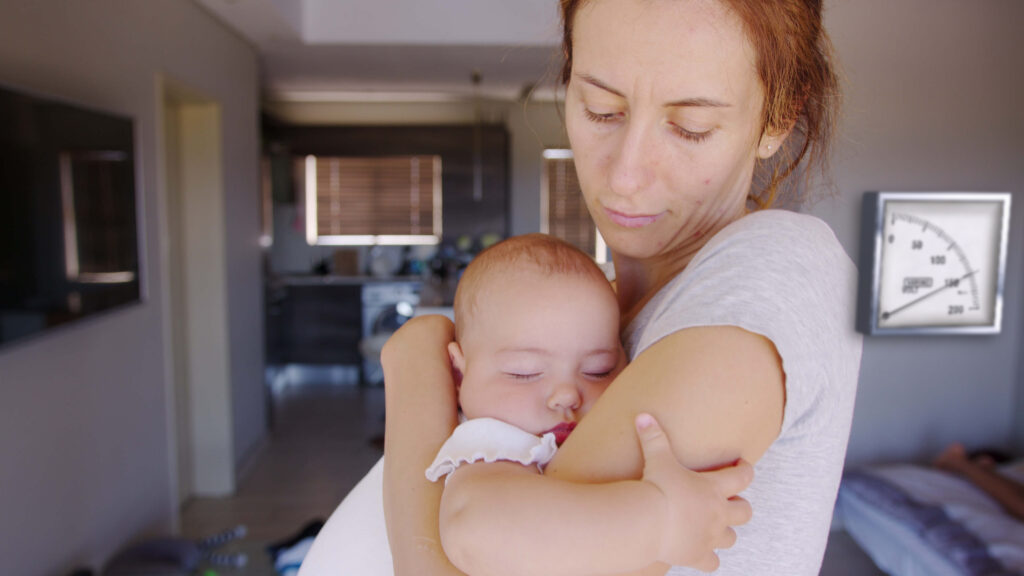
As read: 150 V
